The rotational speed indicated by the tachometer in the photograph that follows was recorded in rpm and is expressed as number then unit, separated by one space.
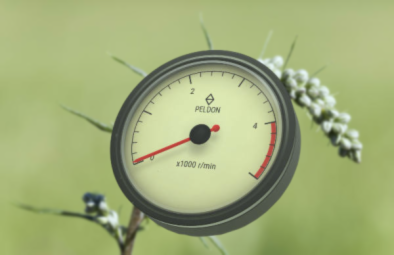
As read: 0 rpm
